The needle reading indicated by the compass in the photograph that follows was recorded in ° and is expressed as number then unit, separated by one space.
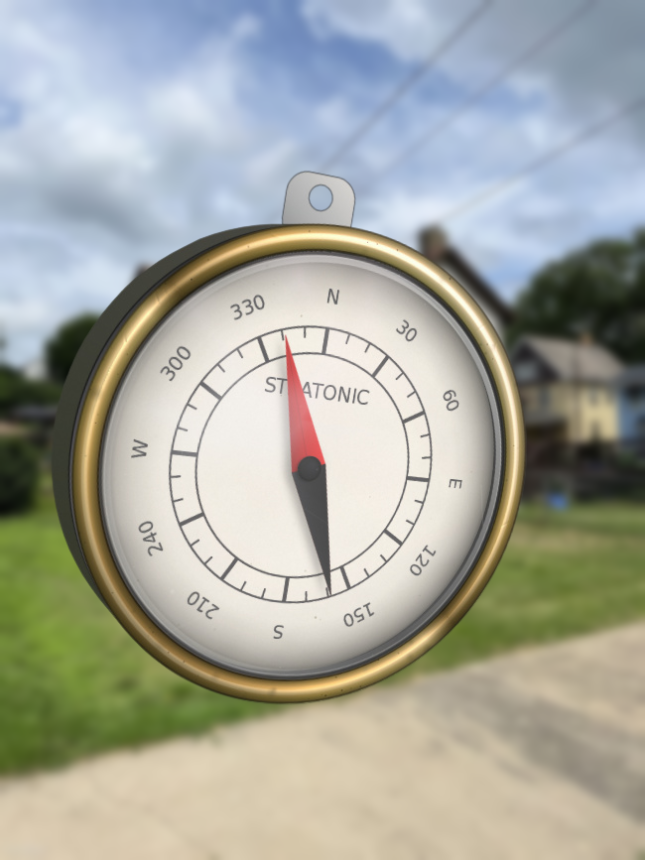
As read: 340 °
